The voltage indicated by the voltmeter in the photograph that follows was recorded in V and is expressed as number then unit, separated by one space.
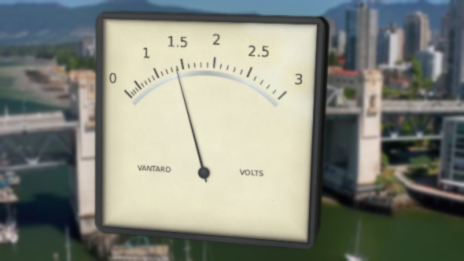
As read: 1.4 V
